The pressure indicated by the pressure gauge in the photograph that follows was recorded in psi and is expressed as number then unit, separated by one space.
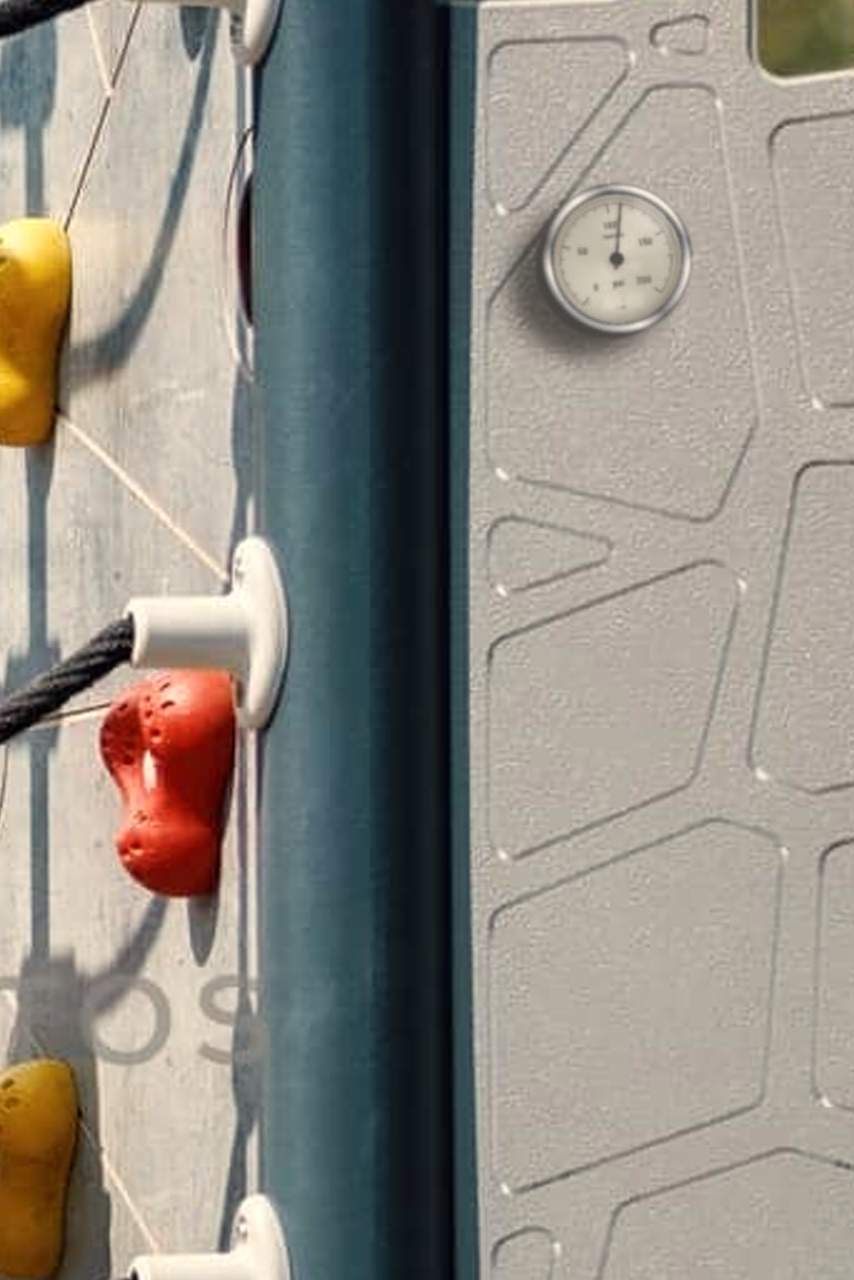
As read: 110 psi
